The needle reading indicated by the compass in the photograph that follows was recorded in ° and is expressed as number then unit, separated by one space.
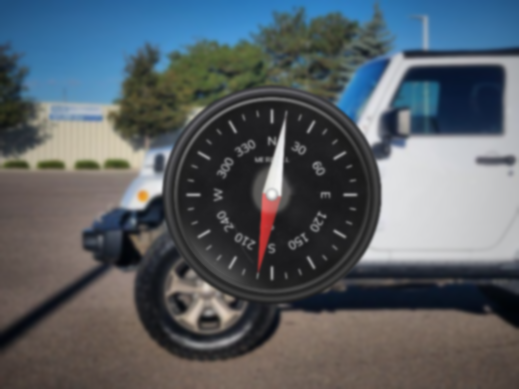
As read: 190 °
